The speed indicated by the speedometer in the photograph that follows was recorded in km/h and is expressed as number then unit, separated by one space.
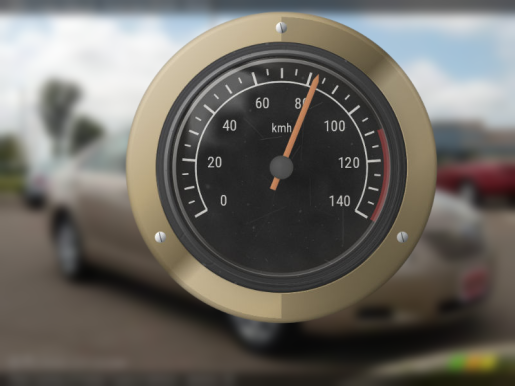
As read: 82.5 km/h
